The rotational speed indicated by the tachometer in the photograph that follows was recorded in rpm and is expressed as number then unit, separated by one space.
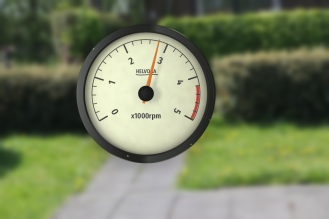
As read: 2800 rpm
